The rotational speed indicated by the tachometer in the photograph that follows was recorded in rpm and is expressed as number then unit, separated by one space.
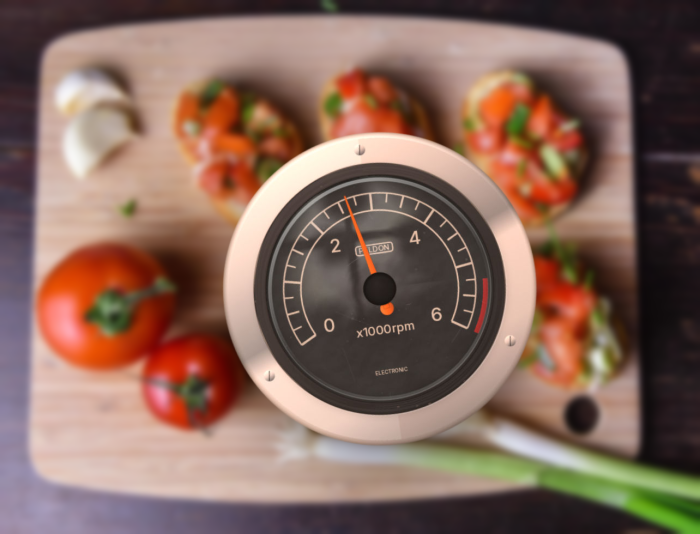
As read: 2625 rpm
